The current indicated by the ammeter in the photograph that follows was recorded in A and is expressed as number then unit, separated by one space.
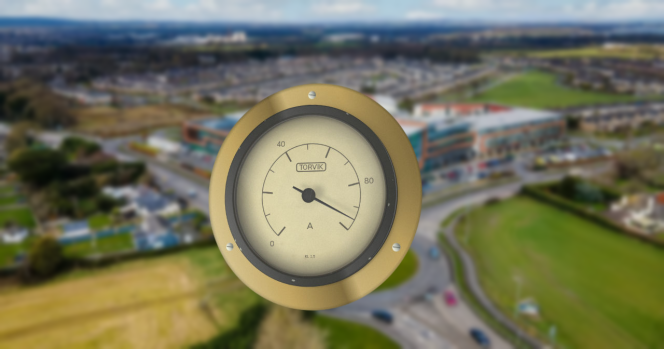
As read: 95 A
